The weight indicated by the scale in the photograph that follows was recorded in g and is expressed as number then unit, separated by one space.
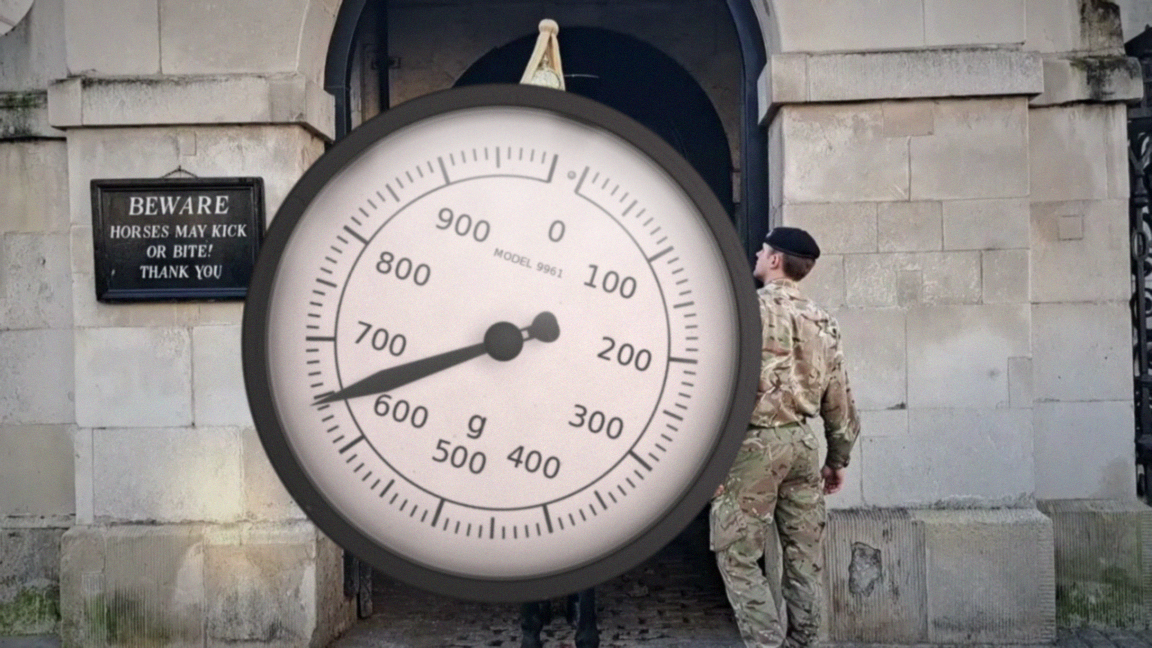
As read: 645 g
